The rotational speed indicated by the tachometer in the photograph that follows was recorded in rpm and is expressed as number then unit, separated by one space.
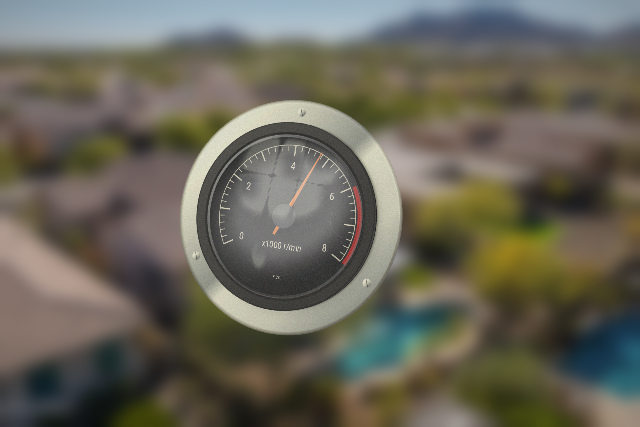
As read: 4800 rpm
